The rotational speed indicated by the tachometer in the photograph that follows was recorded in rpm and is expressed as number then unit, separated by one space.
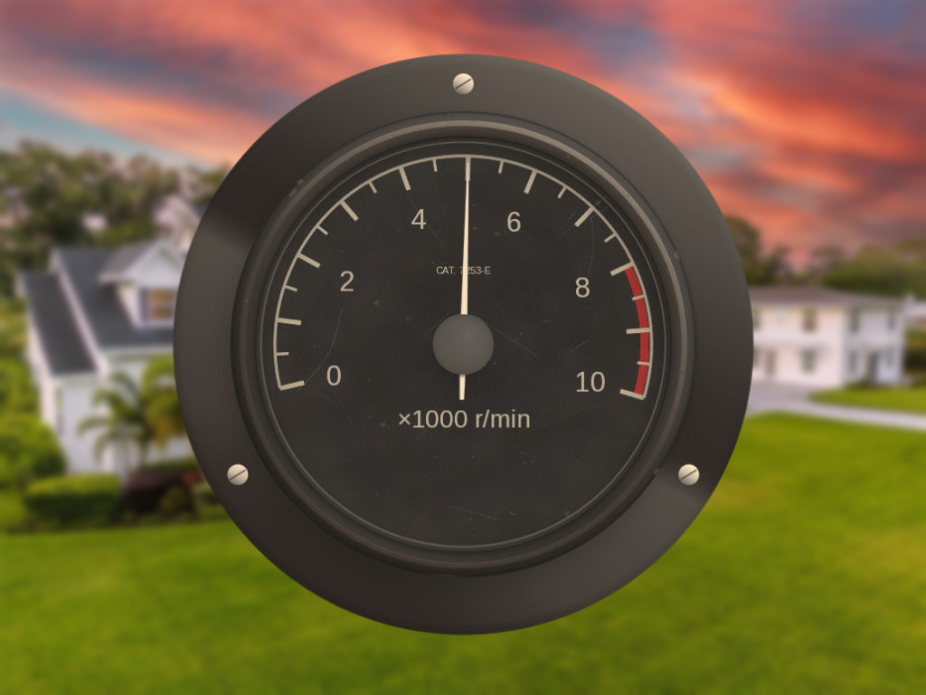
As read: 5000 rpm
